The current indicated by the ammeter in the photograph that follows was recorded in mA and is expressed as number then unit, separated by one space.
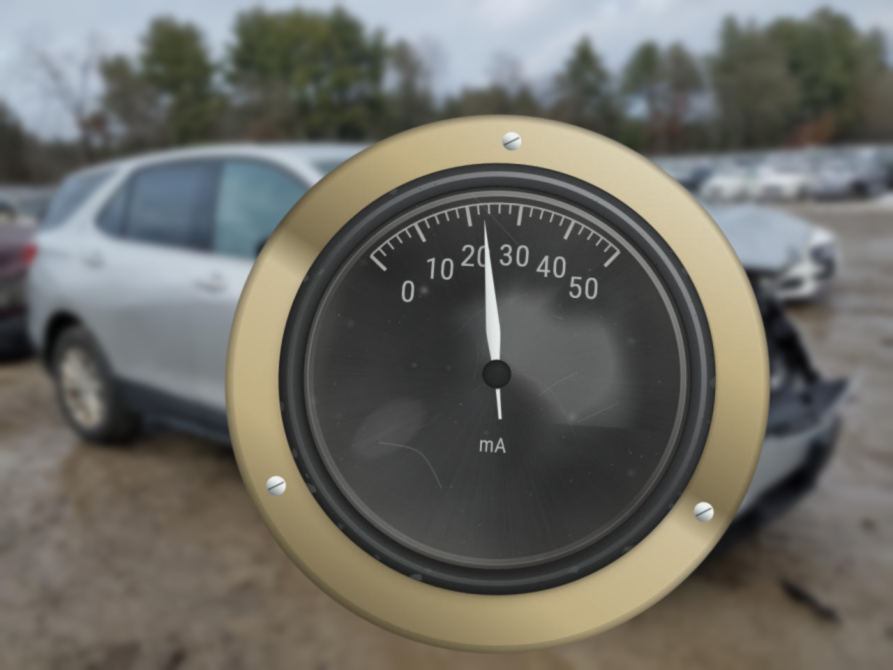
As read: 23 mA
